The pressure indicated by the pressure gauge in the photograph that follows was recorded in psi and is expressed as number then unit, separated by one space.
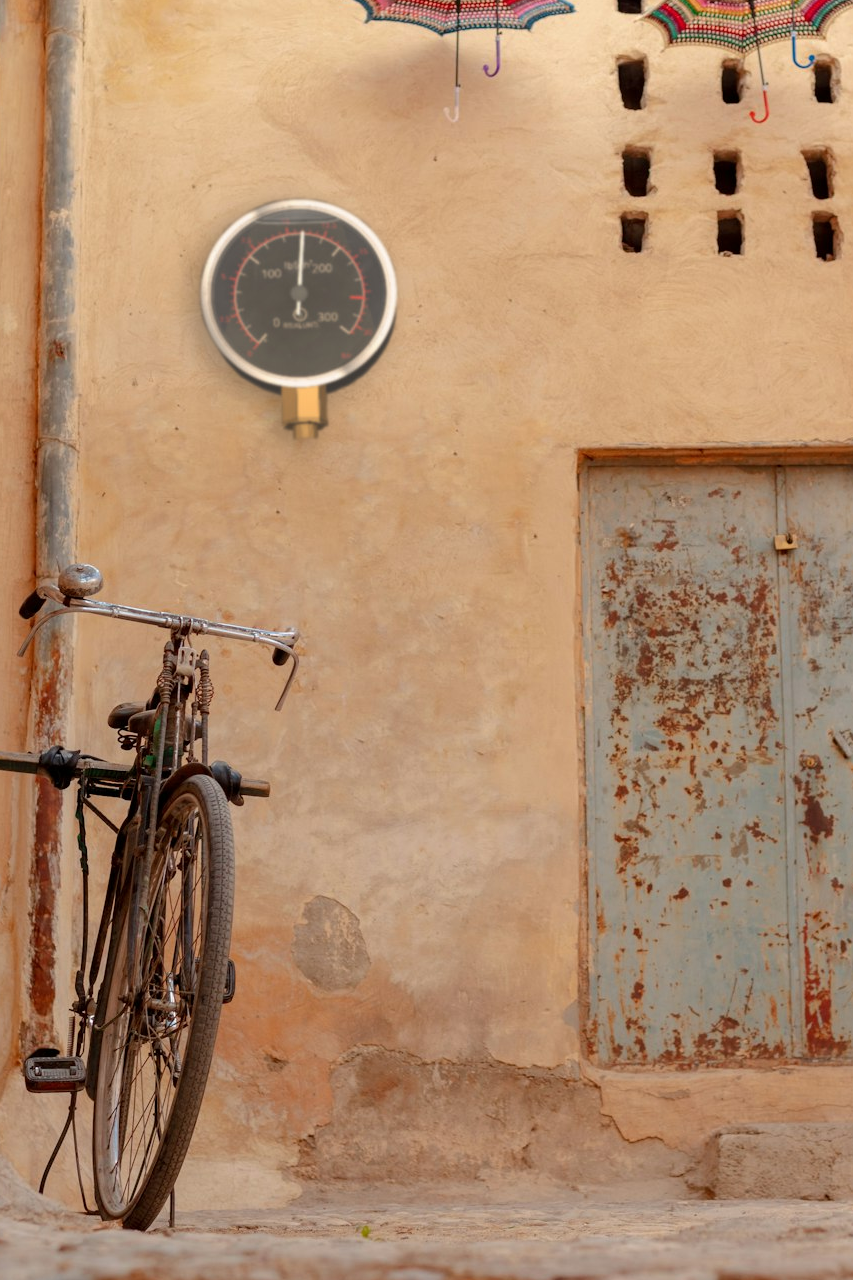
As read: 160 psi
